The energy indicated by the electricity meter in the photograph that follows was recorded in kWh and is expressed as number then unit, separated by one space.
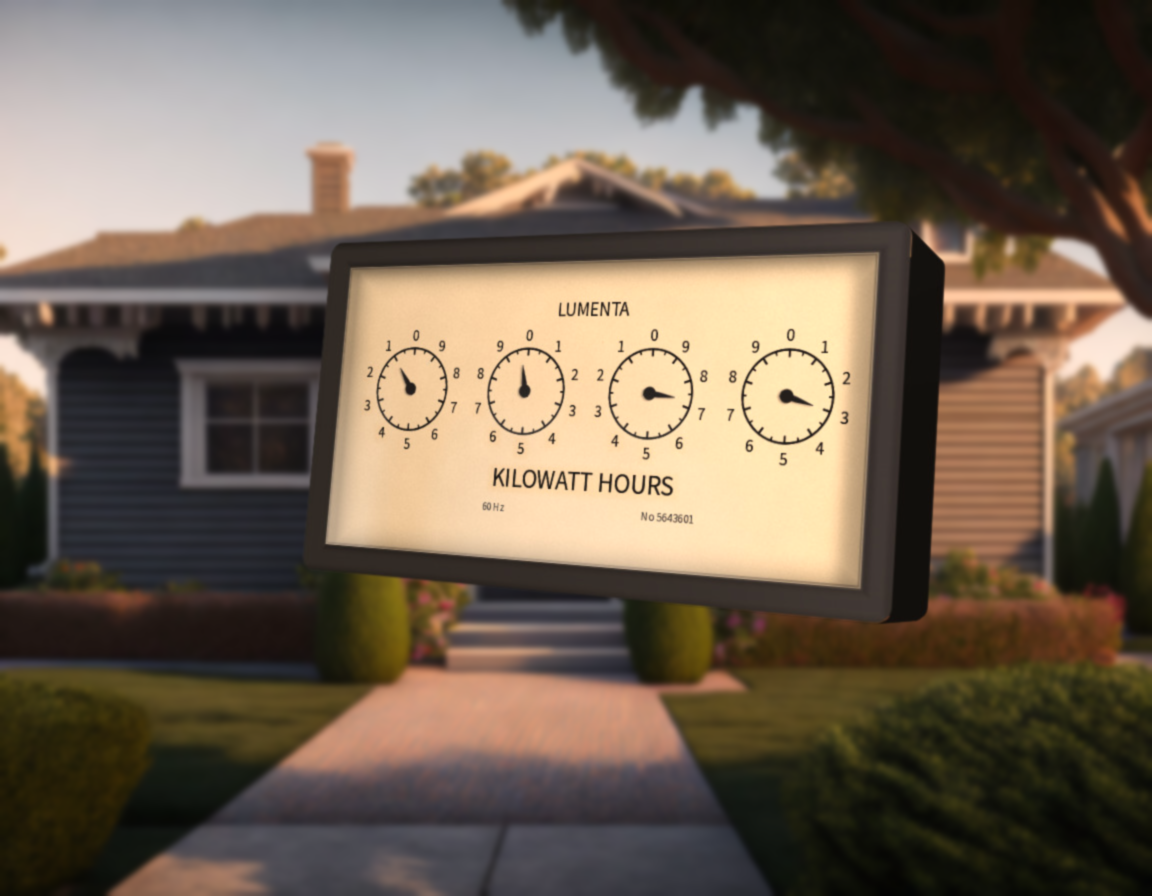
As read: 973 kWh
